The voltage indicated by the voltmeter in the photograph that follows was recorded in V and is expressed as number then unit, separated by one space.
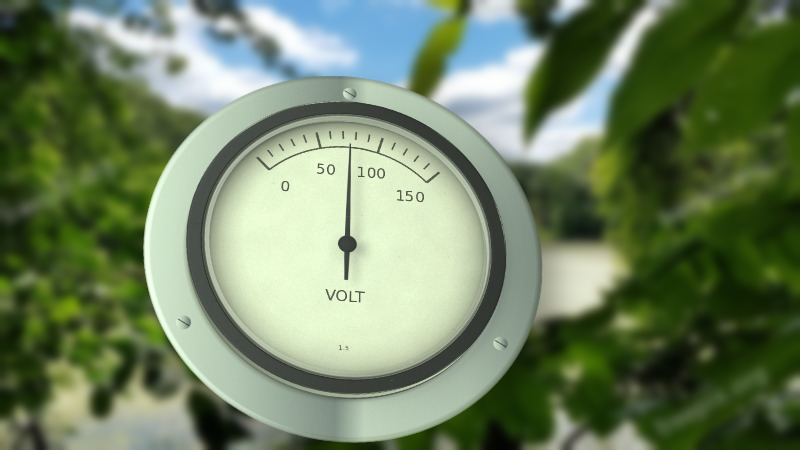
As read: 75 V
